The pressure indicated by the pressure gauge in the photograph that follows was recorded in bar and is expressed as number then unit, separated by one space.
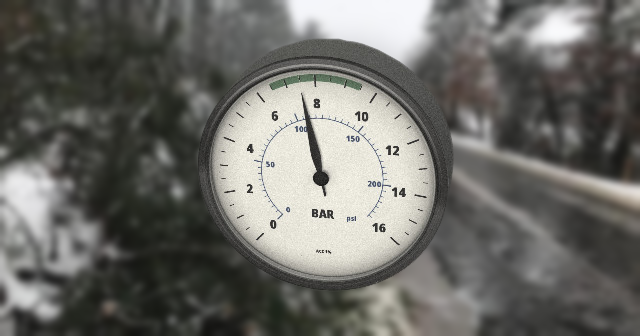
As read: 7.5 bar
